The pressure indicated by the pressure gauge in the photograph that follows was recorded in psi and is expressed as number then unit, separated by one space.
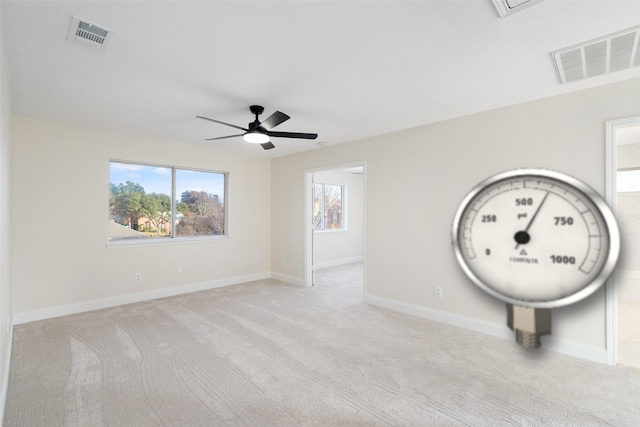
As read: 600 psi
